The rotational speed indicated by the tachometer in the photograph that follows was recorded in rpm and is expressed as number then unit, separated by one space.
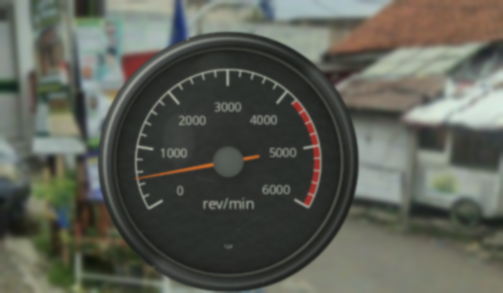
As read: 500 rpm
